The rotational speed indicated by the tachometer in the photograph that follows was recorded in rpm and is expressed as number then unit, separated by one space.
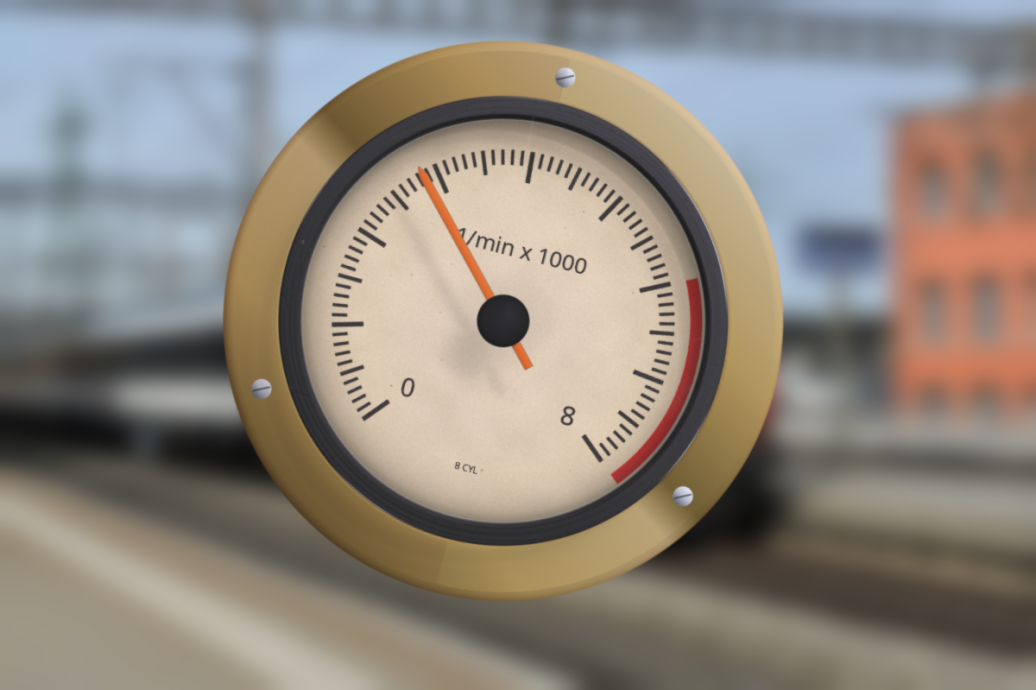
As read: 2850 rpm
